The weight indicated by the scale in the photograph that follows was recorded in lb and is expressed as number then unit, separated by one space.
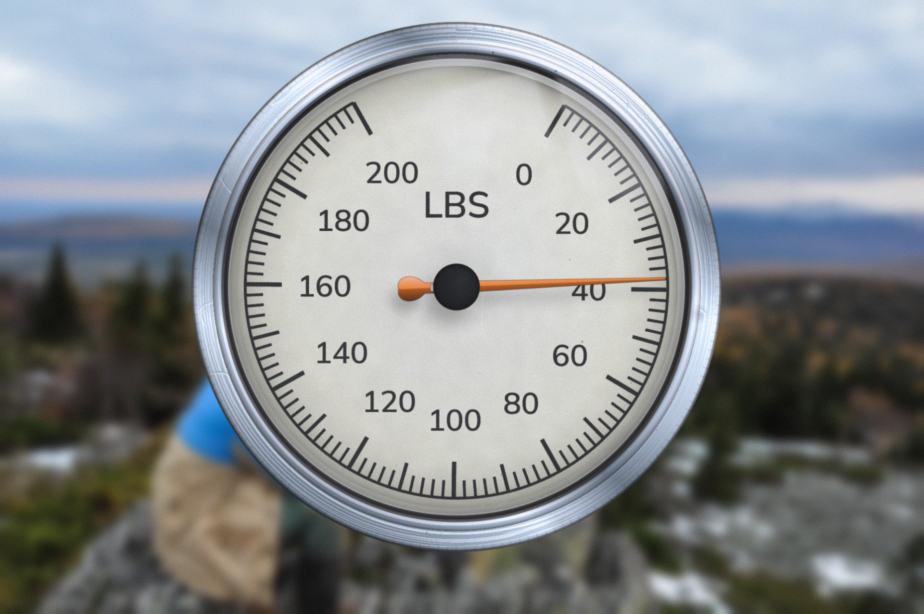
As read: 38 lb
